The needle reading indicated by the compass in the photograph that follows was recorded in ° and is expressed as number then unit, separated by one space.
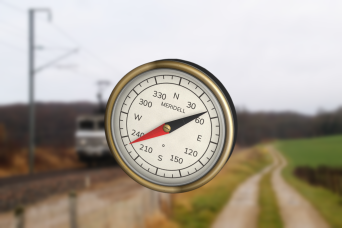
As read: 230 °
